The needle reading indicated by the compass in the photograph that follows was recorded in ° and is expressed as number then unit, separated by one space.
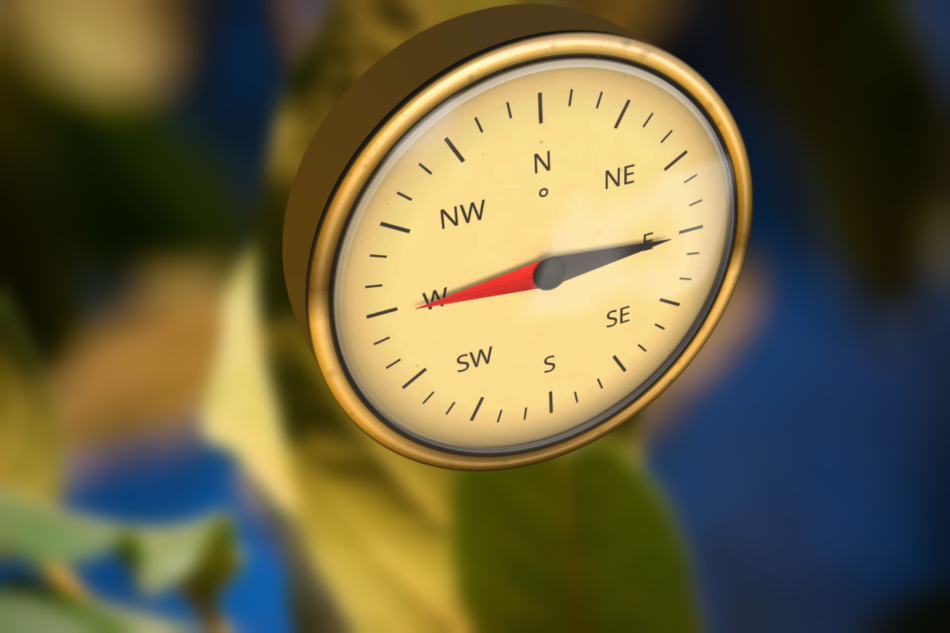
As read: 270 °
